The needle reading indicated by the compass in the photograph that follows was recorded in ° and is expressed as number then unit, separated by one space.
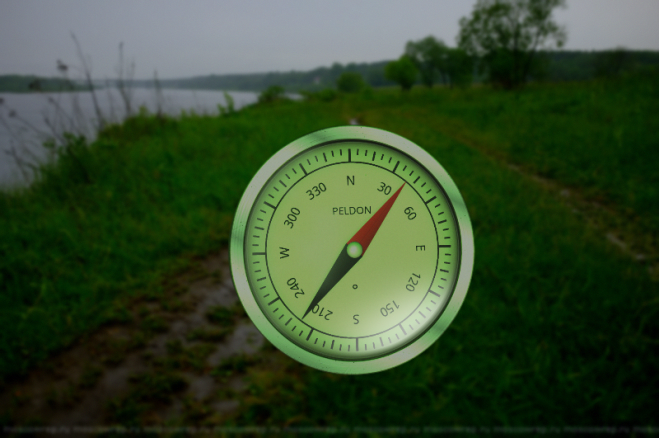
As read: 40 °
